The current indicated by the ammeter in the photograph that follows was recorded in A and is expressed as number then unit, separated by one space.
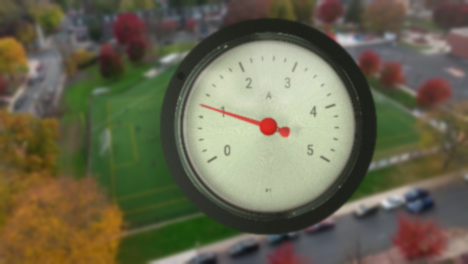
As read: 1 A
